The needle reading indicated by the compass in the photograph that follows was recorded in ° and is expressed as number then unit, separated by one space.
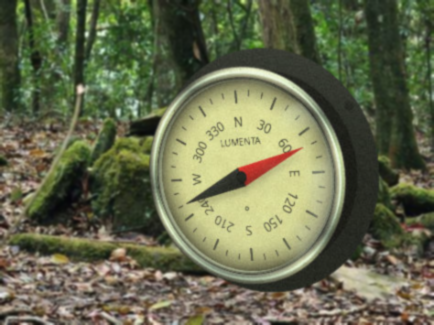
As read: 70 °
